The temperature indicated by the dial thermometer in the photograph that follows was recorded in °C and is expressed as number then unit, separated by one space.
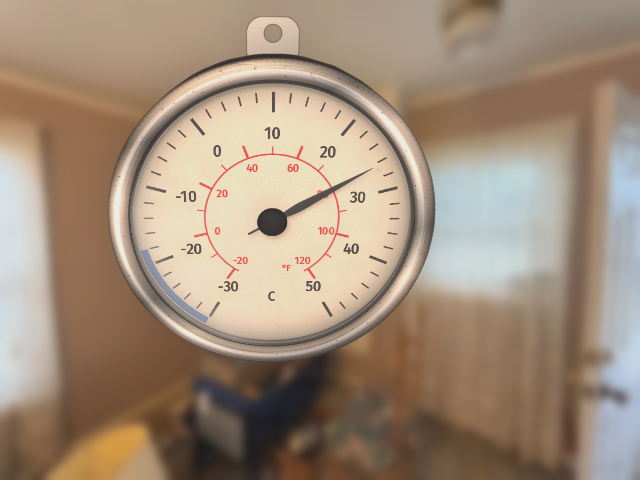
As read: 26 °C
